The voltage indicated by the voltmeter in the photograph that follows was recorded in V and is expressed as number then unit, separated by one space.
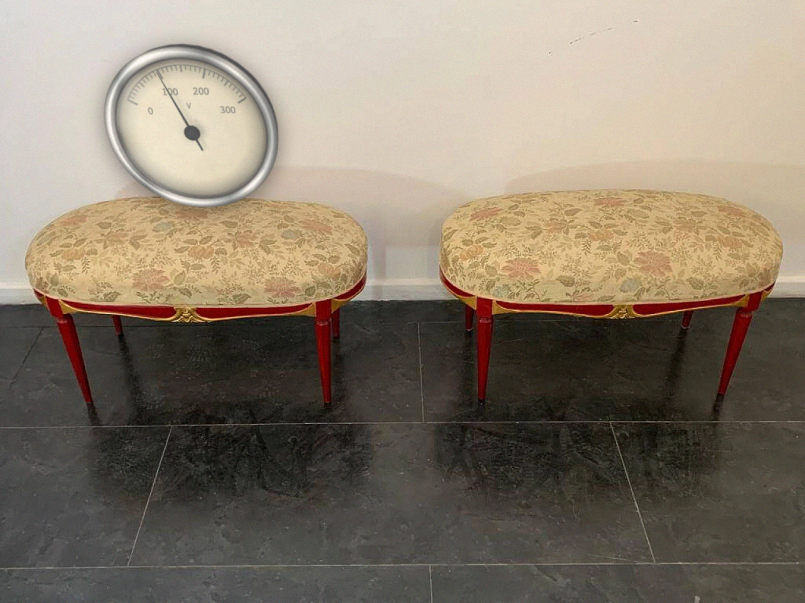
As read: 100 V
